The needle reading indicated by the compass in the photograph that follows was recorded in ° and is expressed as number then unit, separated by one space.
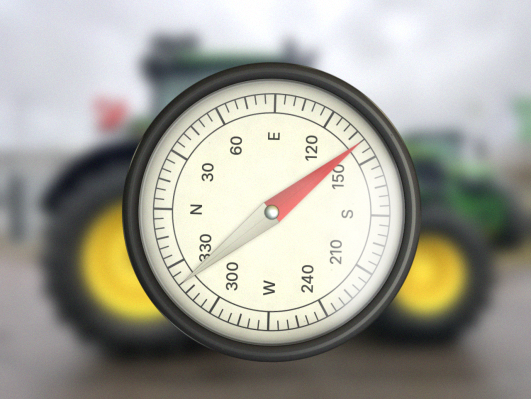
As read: 140 °
